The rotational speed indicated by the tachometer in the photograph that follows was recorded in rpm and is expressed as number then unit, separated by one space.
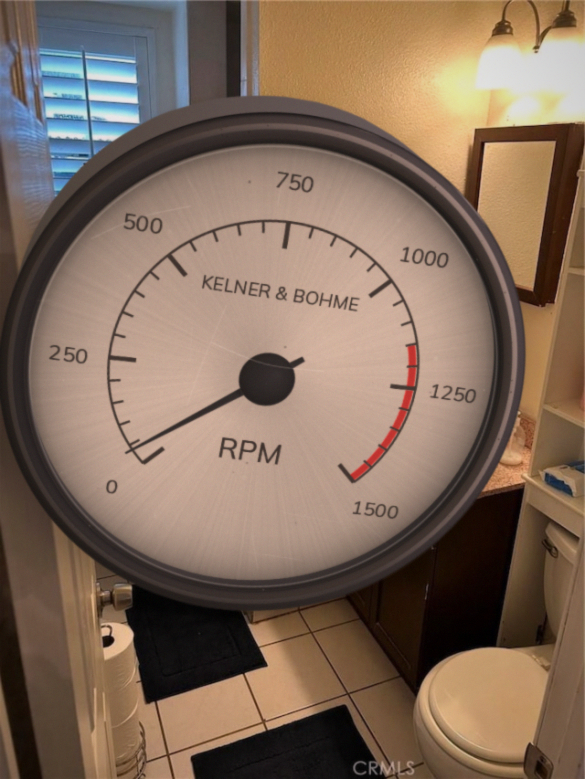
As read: 50 rpm
